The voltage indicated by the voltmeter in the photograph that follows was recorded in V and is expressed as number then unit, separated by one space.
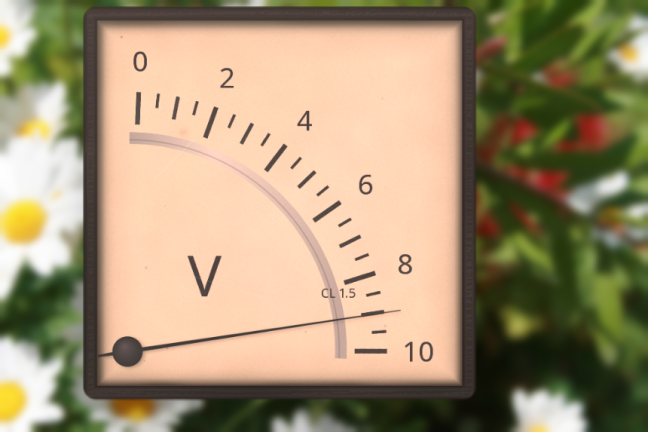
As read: 9 V
